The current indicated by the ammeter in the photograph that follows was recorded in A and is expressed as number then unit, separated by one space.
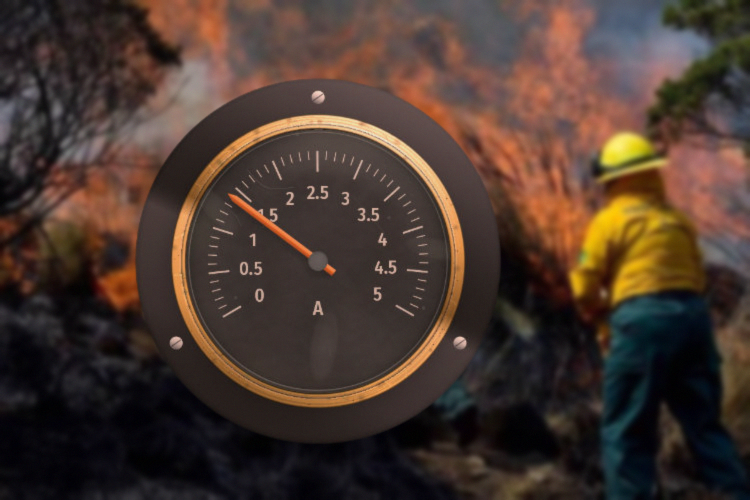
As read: 1.4 A
